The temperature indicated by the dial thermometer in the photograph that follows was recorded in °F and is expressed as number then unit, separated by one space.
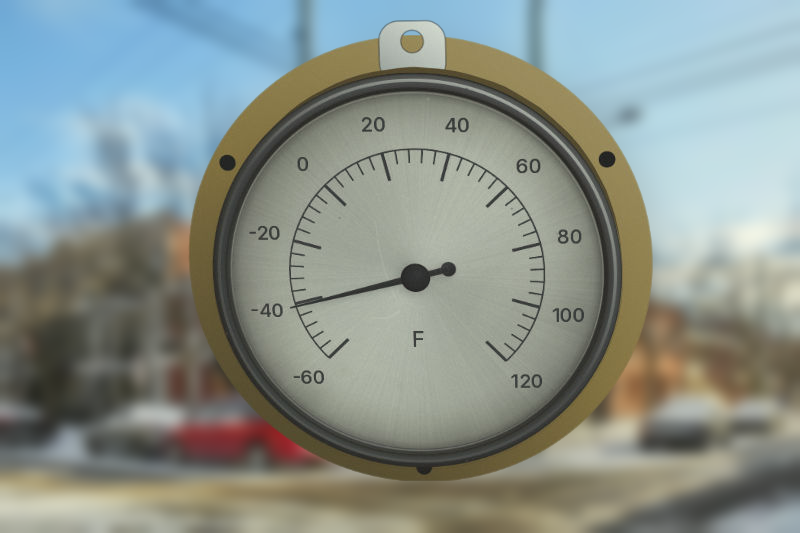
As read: -40 °F
